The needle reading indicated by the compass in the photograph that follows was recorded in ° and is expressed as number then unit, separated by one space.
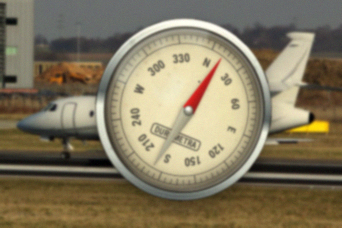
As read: 10 °
